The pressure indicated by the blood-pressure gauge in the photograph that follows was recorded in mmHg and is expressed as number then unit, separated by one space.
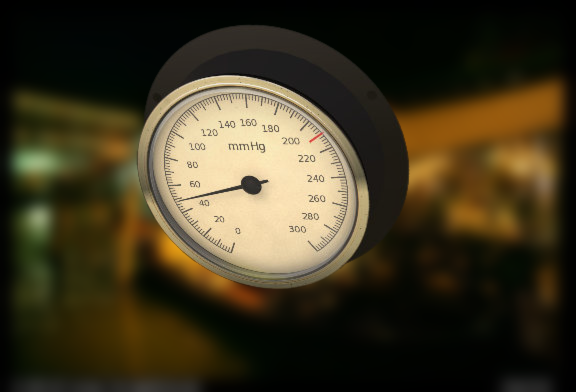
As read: 50 mmHg
